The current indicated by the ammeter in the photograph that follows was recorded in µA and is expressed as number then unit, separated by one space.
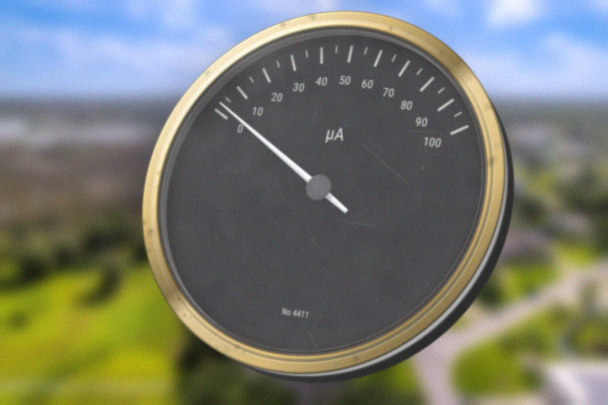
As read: 2.5 µA
